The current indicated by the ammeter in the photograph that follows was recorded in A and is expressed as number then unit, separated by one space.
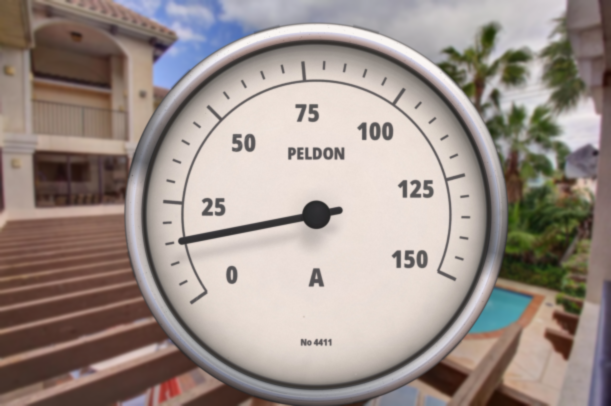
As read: 15 A
